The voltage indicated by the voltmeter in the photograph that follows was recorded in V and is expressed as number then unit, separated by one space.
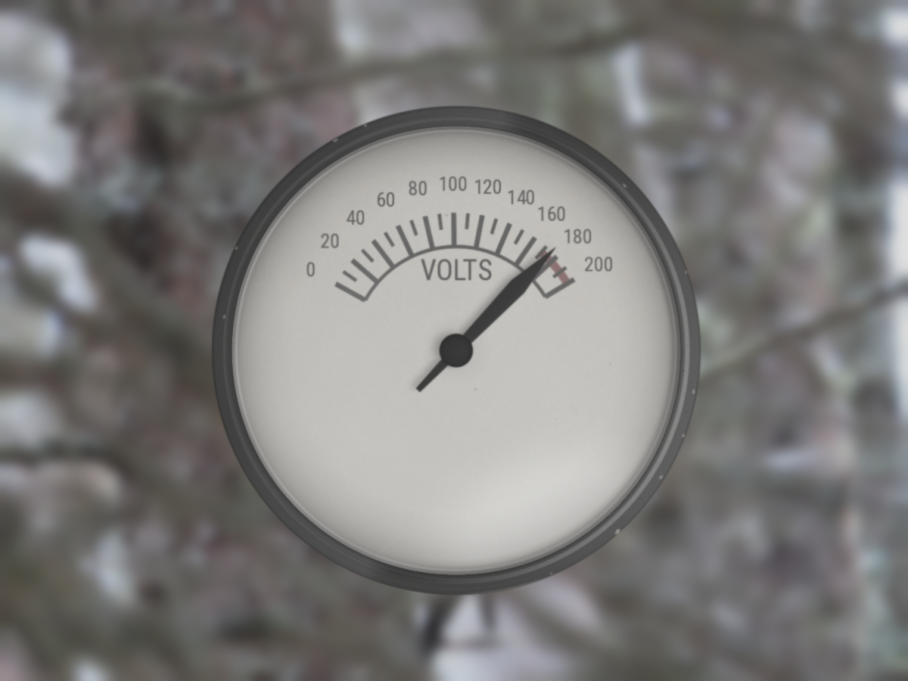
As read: 175 V
